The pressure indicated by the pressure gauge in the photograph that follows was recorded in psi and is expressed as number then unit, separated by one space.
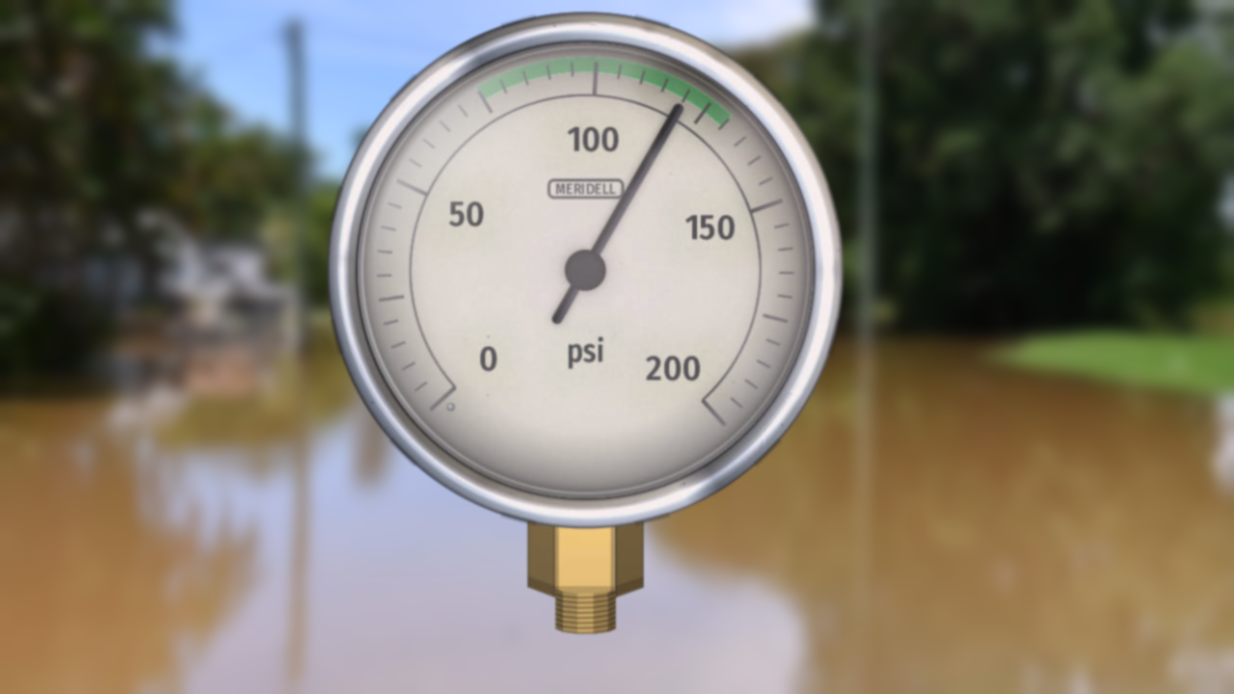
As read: 120 psi
